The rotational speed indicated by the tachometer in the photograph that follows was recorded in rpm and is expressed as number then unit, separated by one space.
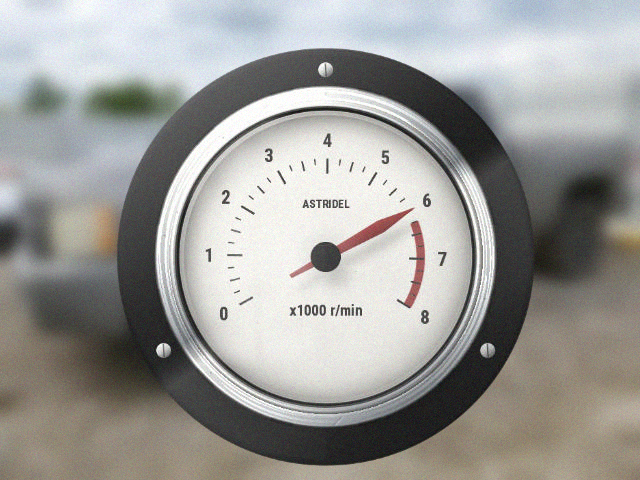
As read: 6000 rpm
